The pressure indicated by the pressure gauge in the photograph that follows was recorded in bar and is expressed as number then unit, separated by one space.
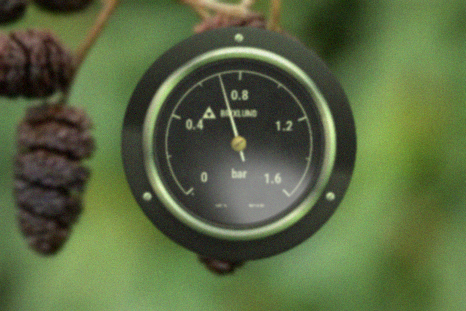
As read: 0.7 bar
